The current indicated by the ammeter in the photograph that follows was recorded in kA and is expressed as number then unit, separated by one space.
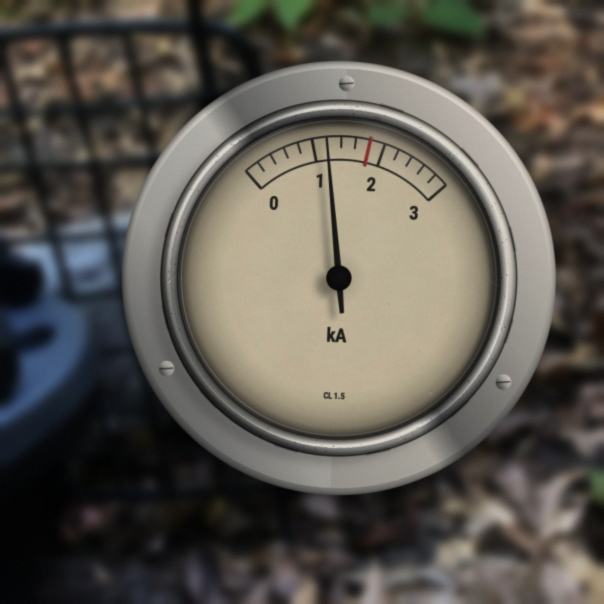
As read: 1.2 kA
